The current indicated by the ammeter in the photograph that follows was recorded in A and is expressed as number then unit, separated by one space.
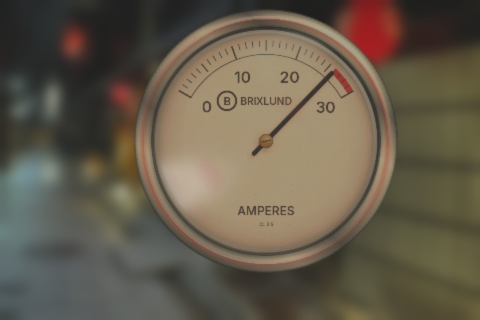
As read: 26 A
